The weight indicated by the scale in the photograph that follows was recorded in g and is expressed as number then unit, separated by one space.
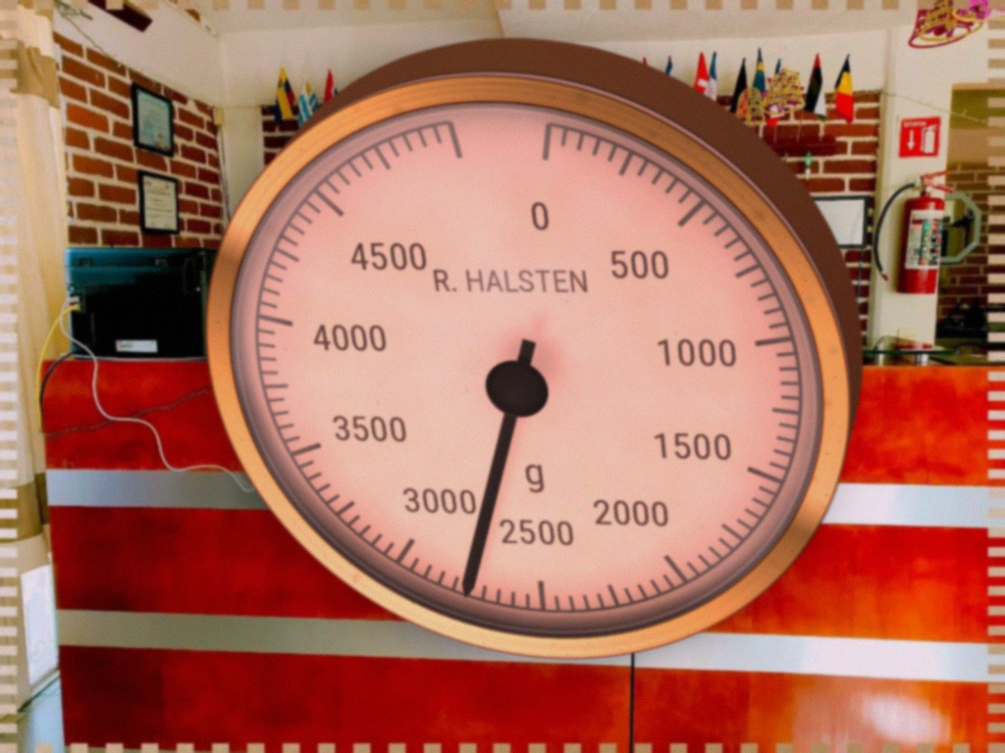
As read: 2750 g
